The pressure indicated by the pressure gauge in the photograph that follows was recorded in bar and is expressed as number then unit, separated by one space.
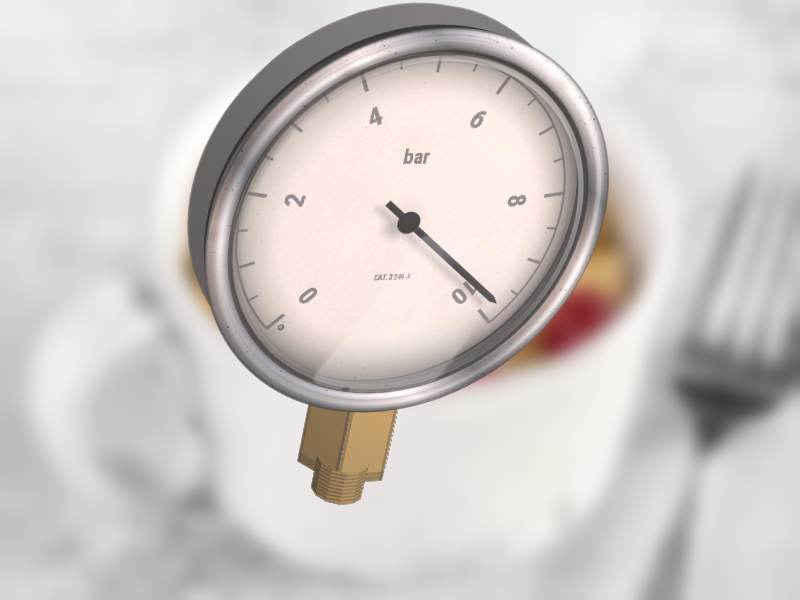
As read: 9.75 bar
